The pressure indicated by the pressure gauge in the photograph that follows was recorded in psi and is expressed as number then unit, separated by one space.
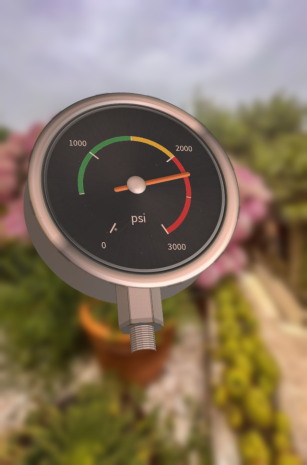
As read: 2250 psi
